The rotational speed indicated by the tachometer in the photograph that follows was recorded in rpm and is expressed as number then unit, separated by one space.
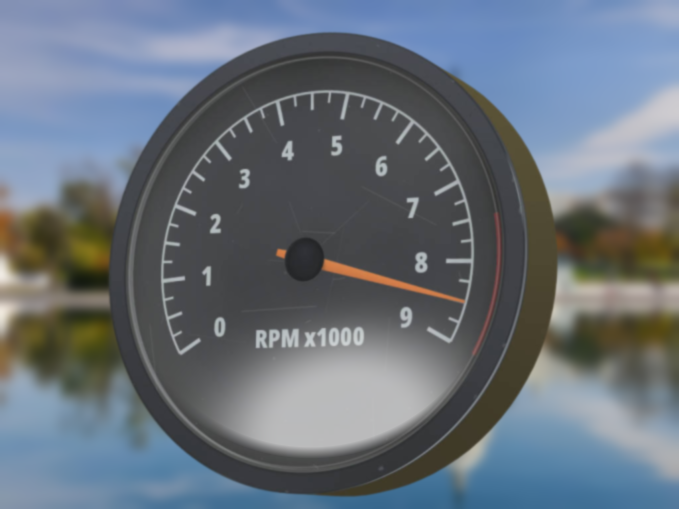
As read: 8500 rpm
